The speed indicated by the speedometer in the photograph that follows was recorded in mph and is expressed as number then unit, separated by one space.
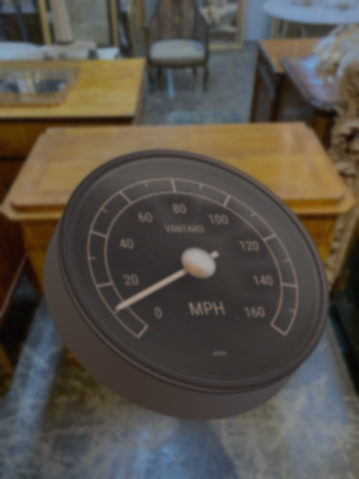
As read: 10 mph
